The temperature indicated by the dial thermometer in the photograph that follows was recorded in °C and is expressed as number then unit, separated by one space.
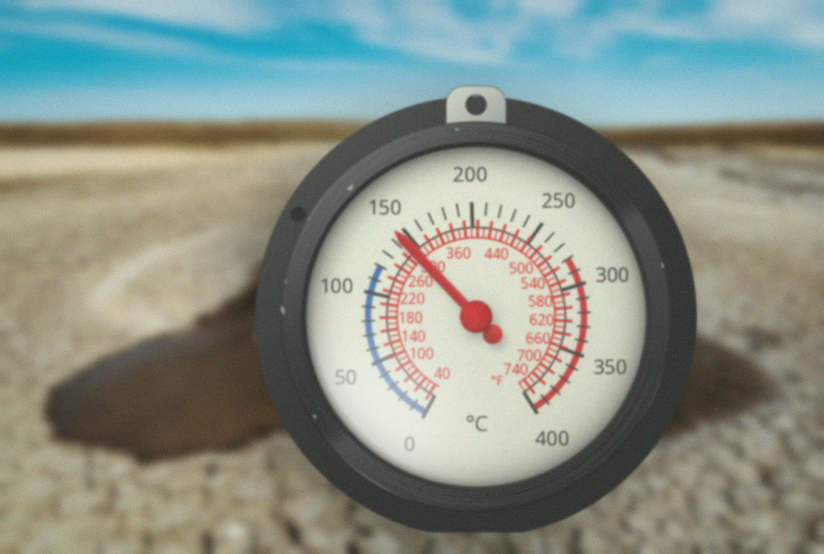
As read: 145 °C
